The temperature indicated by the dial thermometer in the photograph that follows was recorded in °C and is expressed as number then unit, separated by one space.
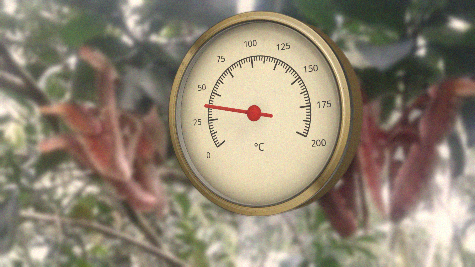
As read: 37.5 °C
